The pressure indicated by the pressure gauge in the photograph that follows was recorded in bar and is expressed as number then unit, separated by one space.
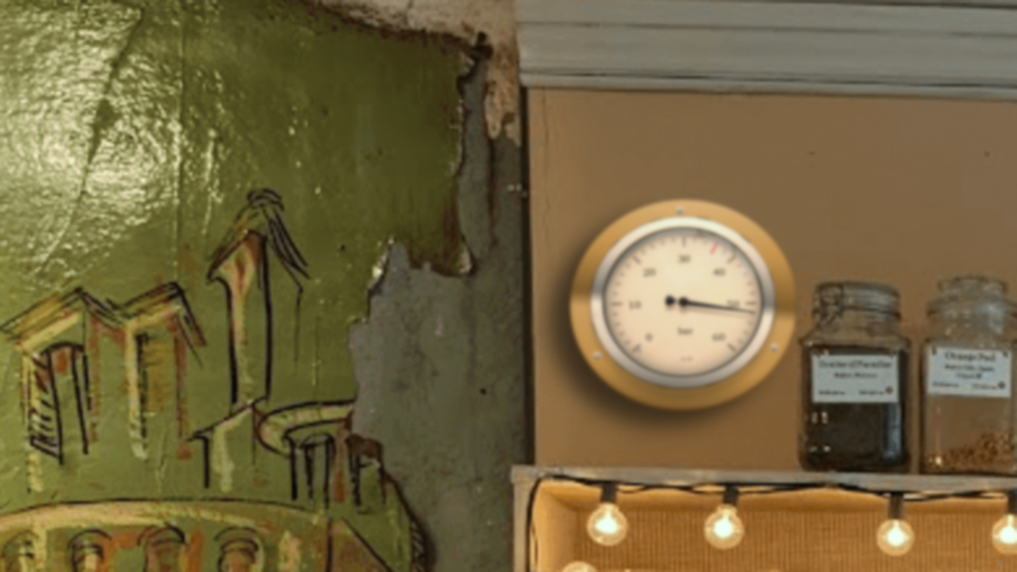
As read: 52 bar
